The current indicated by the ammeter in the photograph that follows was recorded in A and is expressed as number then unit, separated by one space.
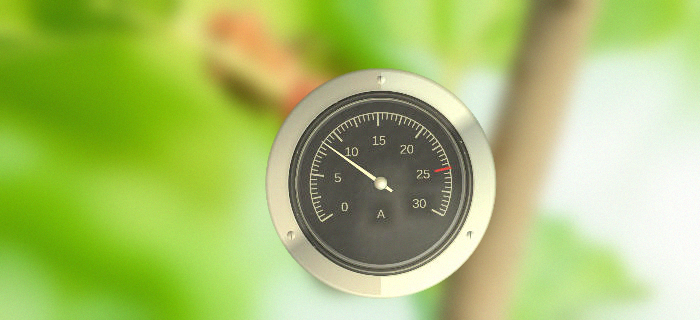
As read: 8.5 A
